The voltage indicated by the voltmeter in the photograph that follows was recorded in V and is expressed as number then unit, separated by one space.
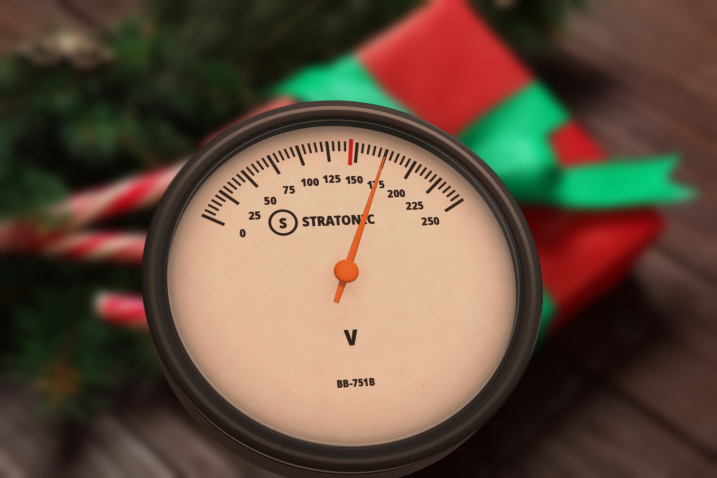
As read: 175 V
